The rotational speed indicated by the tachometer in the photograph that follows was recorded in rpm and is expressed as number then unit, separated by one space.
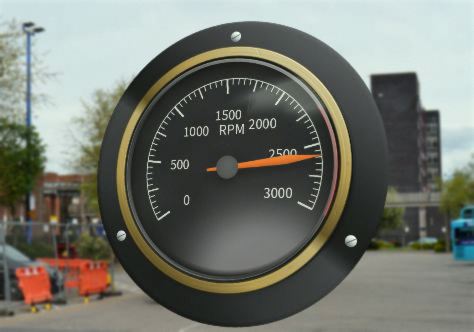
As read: 2600 rpm
